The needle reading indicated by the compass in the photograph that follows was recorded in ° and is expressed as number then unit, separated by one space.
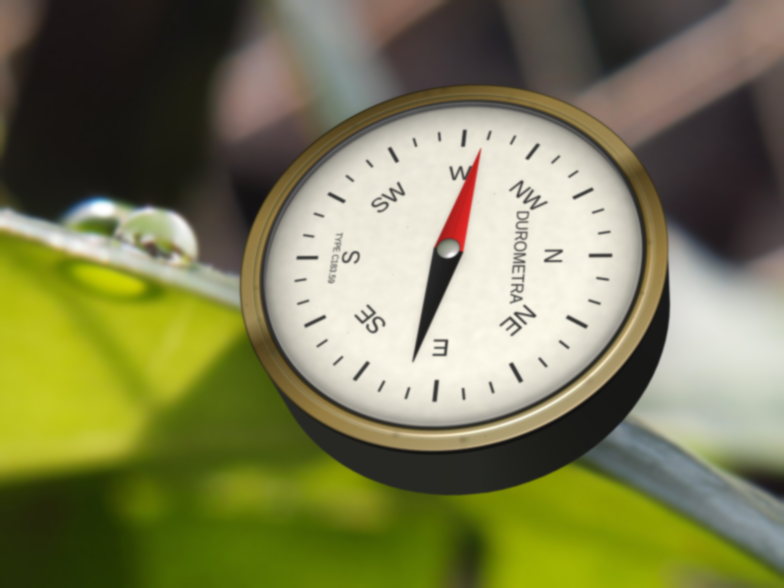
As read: 280 °
